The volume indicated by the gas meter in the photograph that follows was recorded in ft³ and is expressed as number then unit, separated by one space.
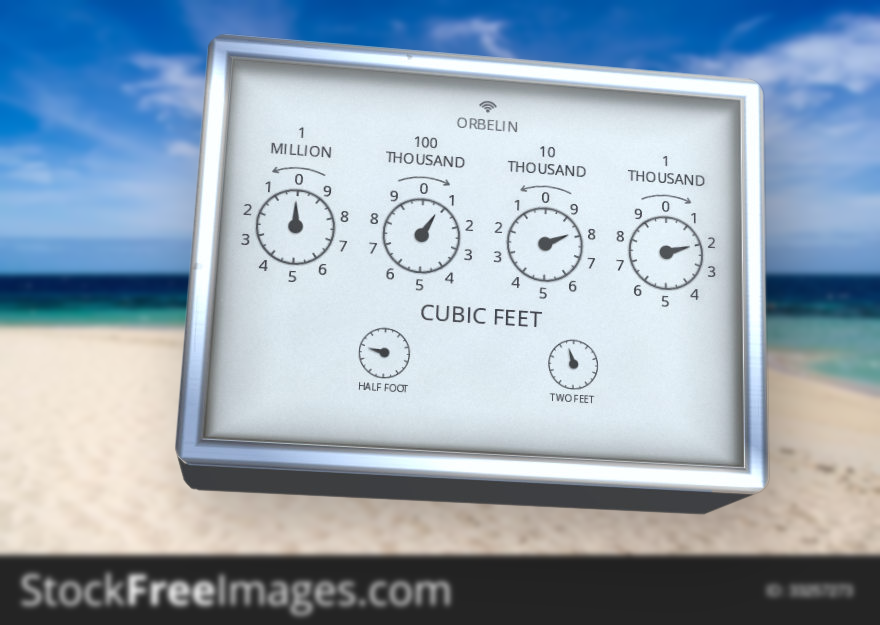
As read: 8200 ft³
